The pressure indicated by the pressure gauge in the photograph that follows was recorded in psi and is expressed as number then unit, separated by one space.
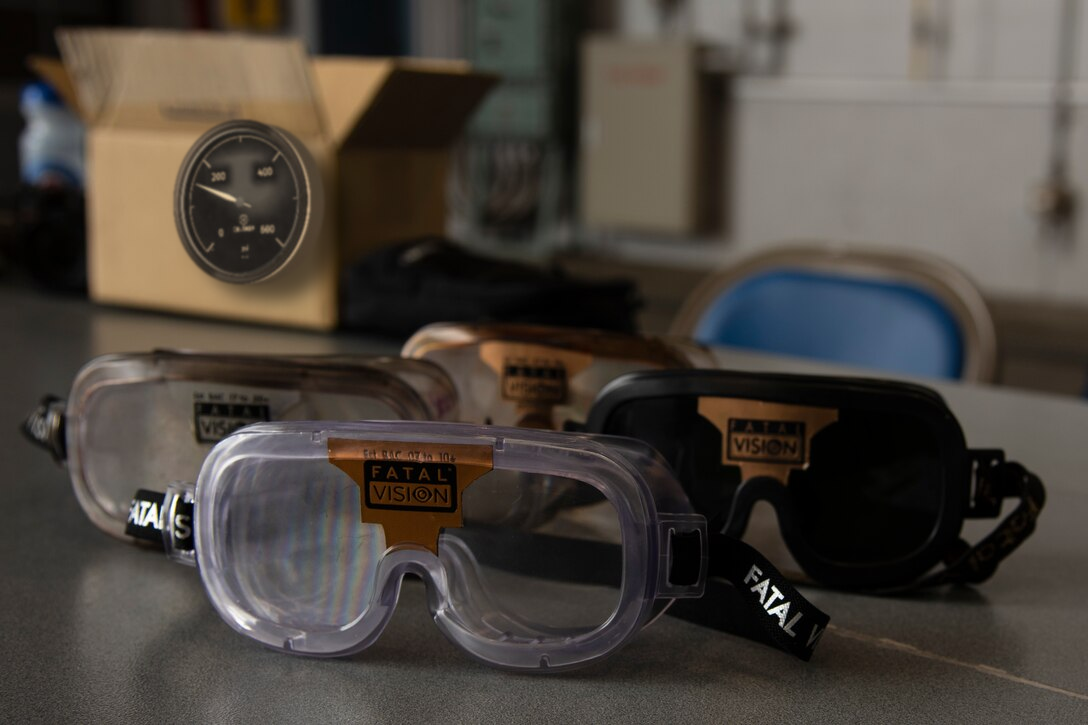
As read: 150 psi
